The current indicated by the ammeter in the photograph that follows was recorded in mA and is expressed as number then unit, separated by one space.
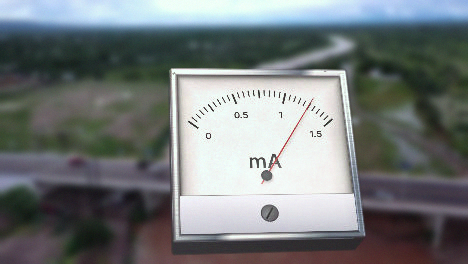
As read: 1.25 mA
